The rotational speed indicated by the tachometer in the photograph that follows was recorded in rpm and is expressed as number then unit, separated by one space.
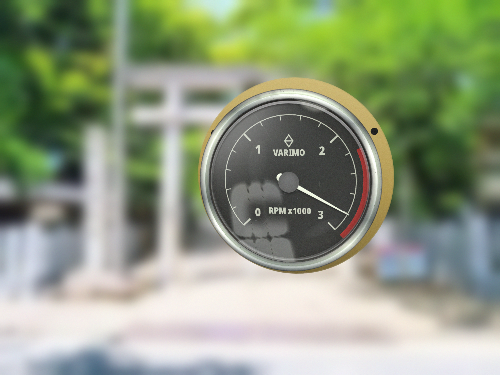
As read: 2800 rpm
